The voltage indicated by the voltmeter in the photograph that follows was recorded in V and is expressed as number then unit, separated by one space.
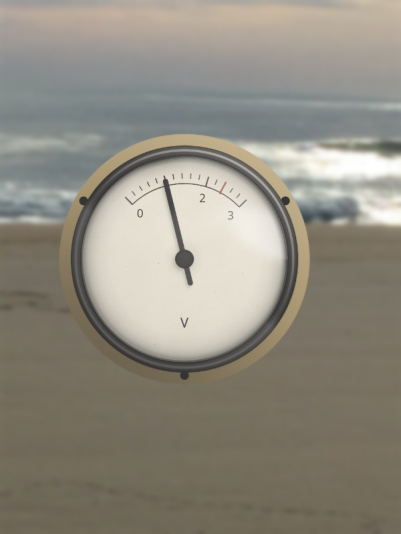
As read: 1 V
